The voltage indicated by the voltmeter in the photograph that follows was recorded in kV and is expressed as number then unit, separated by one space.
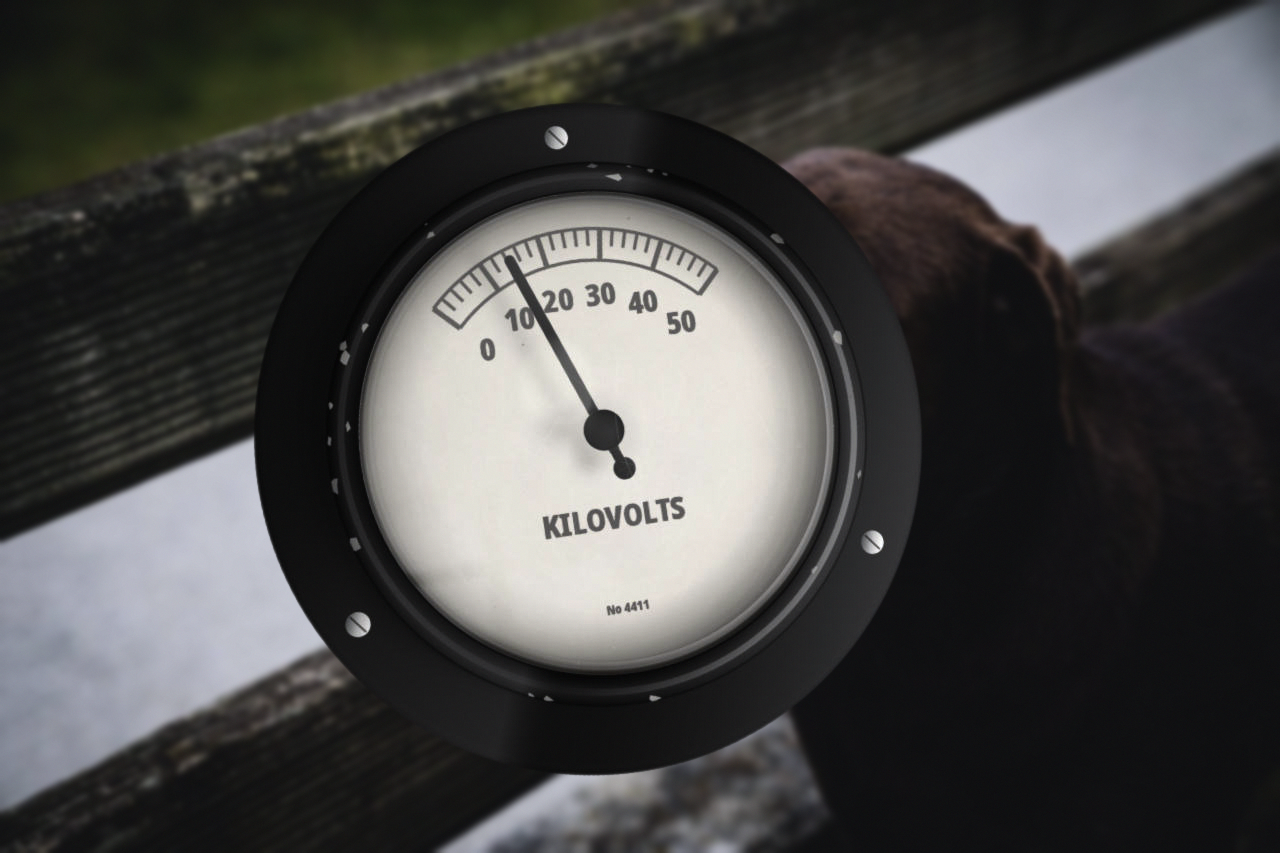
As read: 14 kV
